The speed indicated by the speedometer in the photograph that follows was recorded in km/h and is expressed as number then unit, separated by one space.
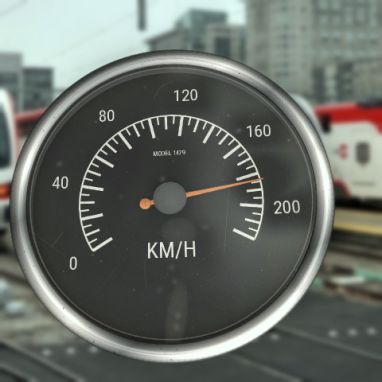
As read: 185 km/h
